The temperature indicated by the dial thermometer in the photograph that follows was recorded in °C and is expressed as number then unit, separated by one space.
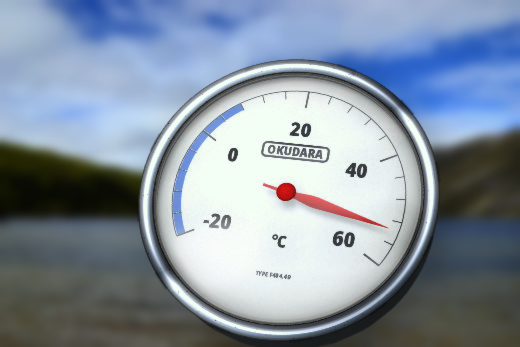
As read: 54 °C
